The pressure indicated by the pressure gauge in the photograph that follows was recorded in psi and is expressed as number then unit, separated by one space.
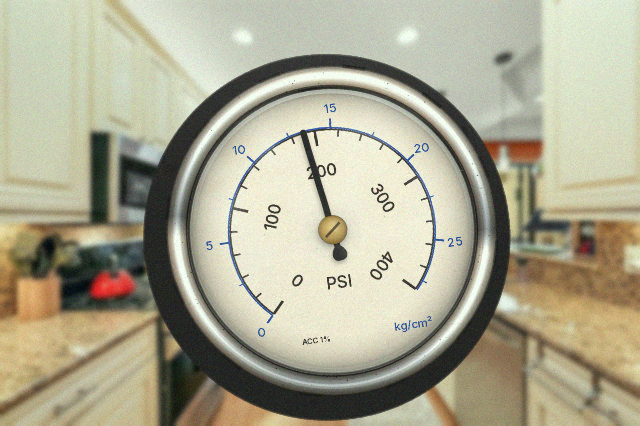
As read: 190 psi
